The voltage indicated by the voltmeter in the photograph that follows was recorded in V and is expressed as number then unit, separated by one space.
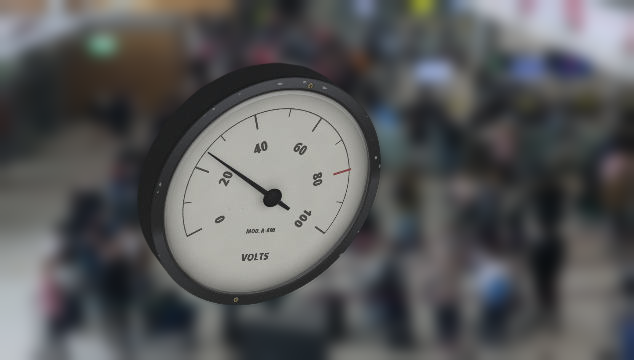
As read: 25 V
